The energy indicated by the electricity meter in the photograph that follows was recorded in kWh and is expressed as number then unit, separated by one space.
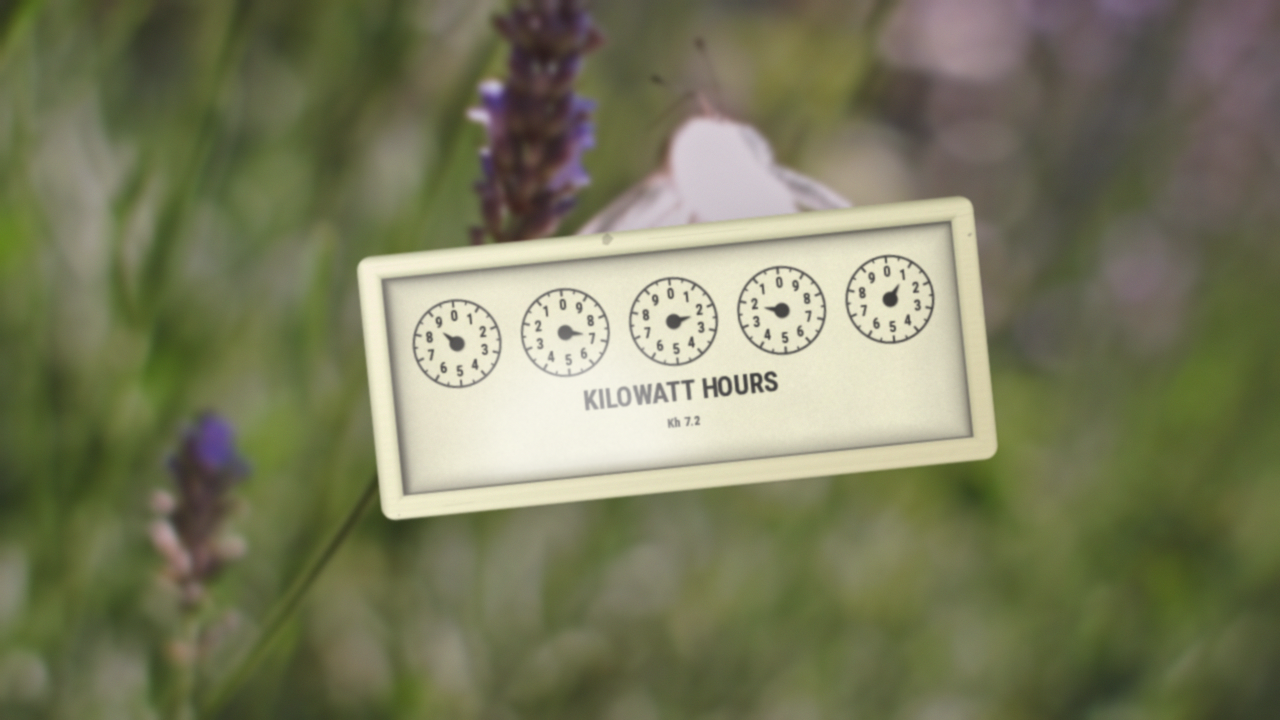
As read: 87221 kWh
